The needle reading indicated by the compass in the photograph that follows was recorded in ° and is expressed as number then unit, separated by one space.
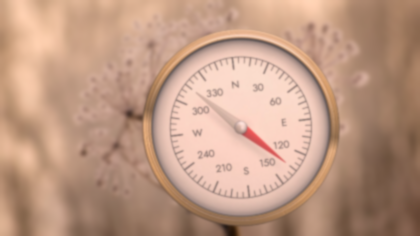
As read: 135 °
